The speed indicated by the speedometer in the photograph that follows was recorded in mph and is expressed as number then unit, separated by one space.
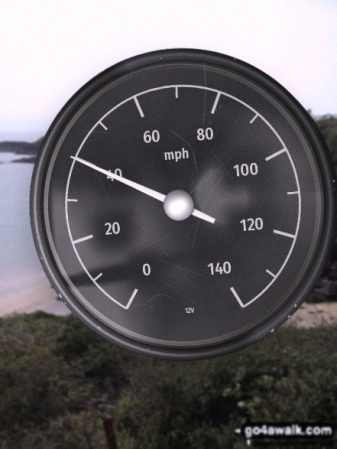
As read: 40 mph
